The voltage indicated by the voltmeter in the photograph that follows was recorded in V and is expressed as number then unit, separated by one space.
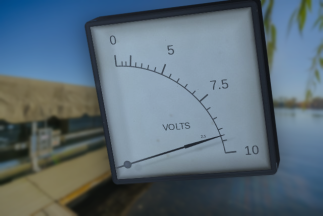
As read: 9.25 V
